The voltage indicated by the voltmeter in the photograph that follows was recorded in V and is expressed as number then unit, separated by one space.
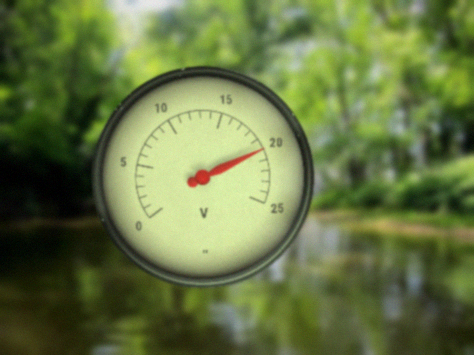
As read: 20 V
